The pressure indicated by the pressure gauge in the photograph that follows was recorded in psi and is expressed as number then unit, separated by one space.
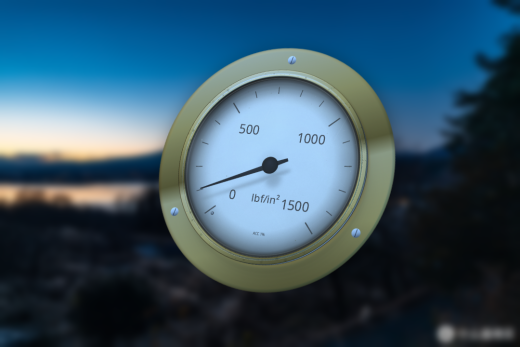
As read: 100 psi
